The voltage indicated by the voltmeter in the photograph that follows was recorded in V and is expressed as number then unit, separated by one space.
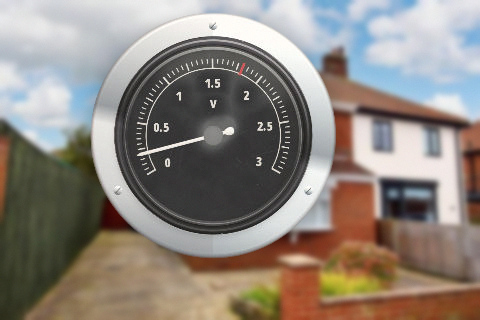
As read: 0.2 V
